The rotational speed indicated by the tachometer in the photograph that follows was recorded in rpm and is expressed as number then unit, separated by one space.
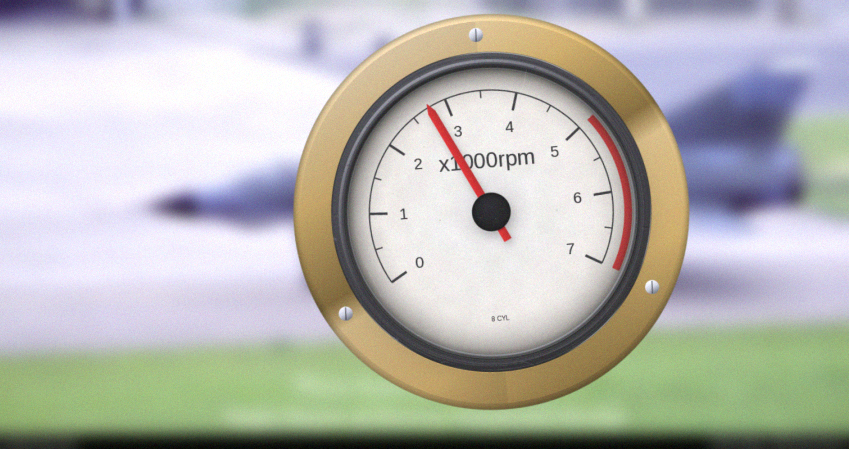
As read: 2750 rpm
